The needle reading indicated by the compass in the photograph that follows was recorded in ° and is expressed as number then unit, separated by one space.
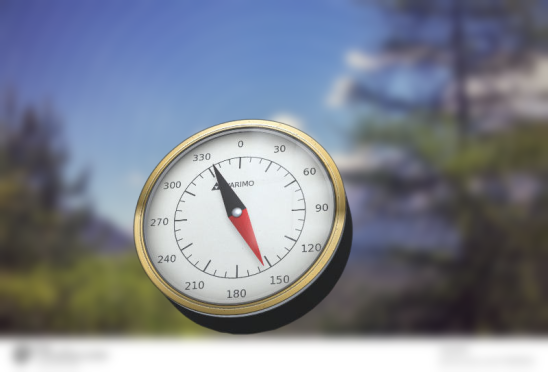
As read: 155 °
